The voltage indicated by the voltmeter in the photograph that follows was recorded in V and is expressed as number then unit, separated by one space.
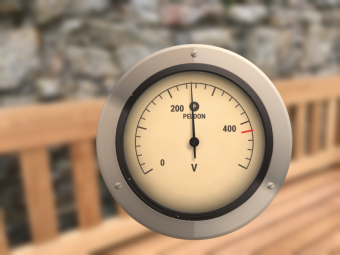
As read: 250 V
